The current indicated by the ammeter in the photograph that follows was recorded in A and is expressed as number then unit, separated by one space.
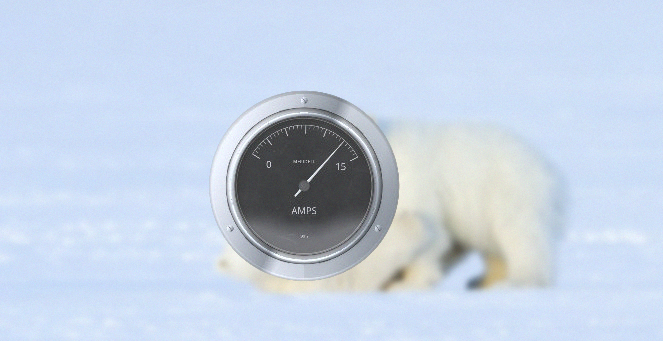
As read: 12.5 A
